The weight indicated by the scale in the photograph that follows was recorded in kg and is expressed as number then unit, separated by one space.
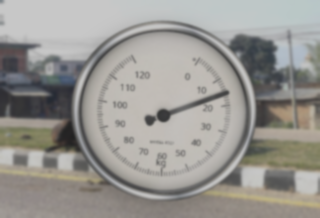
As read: 15 kg
